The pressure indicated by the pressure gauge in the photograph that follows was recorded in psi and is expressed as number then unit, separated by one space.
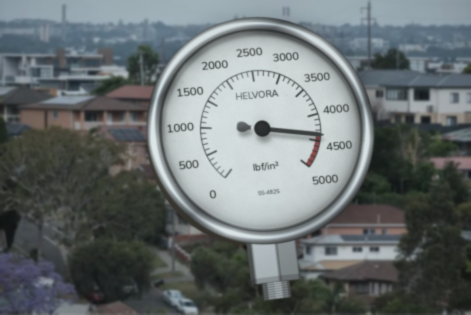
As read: 4400 psi
